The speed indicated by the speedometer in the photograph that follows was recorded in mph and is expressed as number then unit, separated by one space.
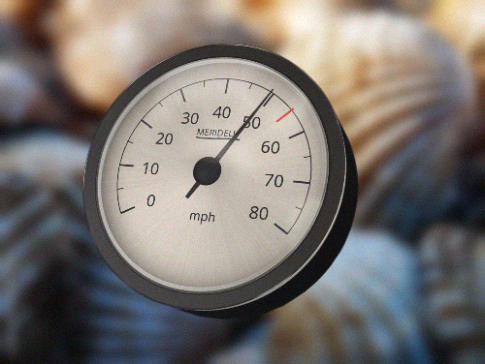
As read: 50 mph
